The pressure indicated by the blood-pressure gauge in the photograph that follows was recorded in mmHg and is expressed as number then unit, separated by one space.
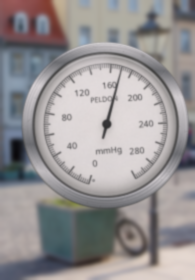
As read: 170 mmHg
